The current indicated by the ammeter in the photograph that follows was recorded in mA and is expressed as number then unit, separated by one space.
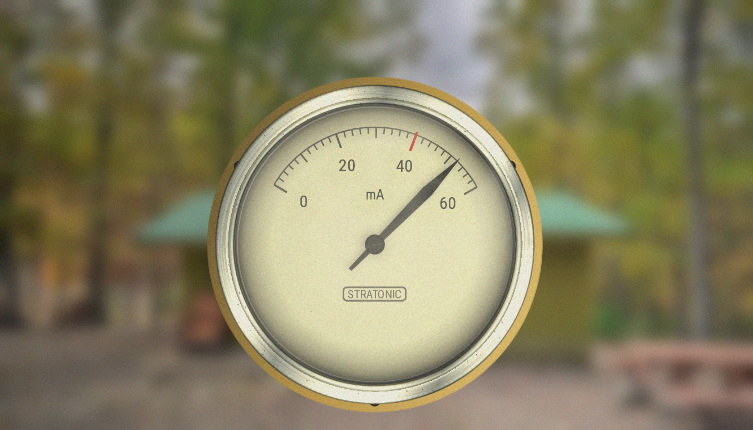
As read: 52 mA
